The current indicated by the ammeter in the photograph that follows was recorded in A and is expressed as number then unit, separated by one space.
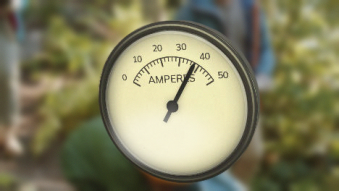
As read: 38 A
